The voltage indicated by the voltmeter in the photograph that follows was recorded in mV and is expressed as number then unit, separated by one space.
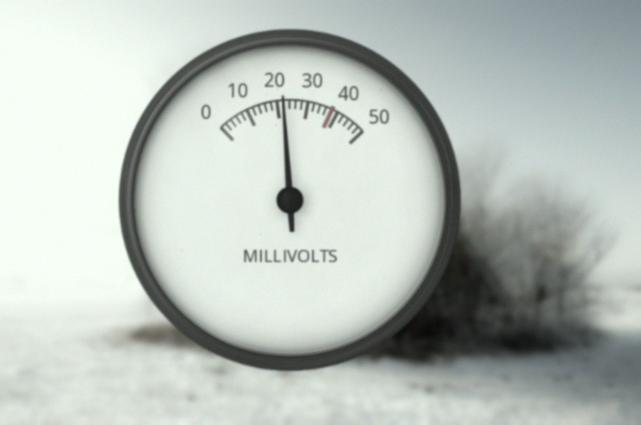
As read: 22 mV
